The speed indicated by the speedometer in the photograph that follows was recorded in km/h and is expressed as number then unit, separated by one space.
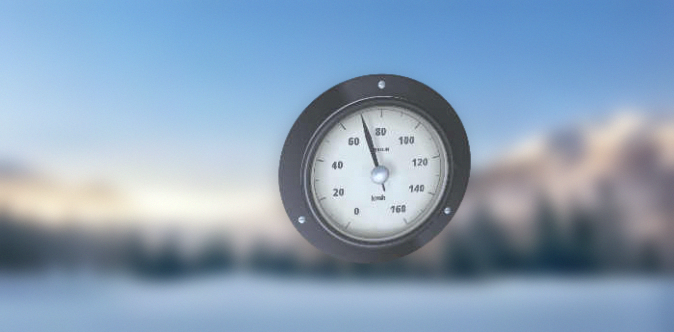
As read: 70 km/h
